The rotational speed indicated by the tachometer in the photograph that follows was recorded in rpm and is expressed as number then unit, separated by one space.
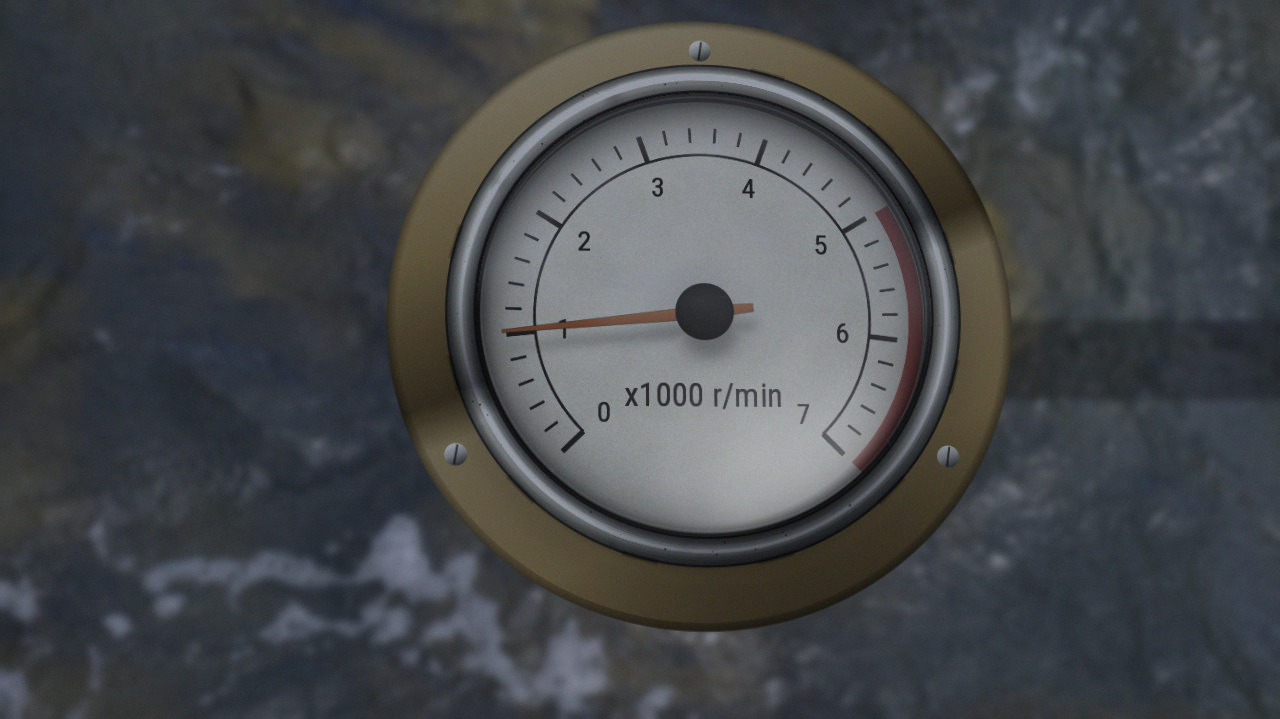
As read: 1000 rpm
